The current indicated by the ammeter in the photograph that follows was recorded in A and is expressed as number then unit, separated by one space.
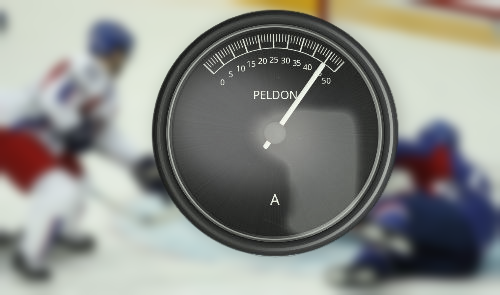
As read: 45 A
